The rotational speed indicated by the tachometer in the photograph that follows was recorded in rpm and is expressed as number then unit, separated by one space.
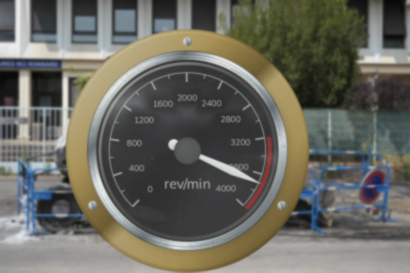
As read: 3700 rpm
